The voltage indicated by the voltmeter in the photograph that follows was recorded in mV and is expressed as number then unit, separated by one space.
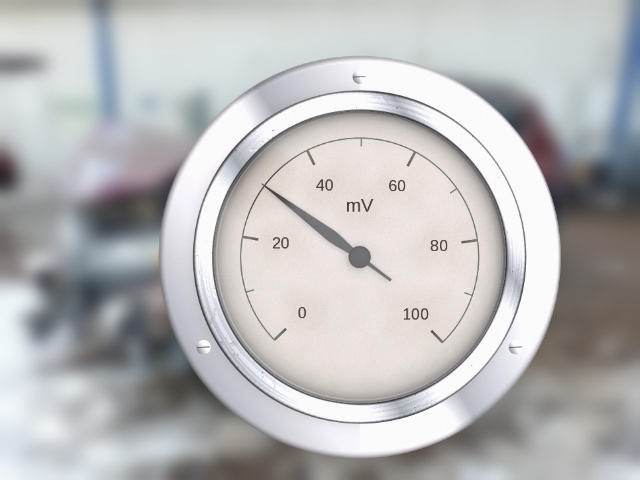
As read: 30 mV
